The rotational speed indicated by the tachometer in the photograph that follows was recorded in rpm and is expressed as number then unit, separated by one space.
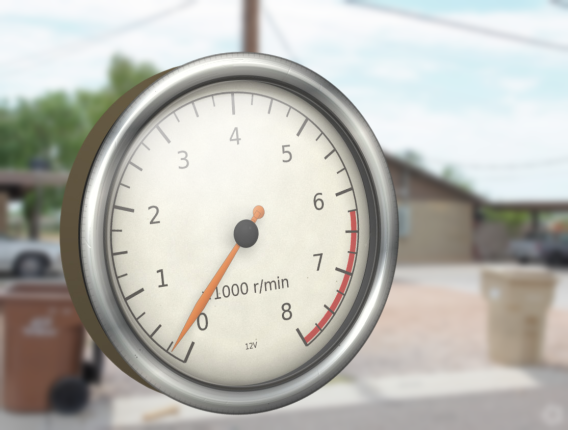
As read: 250 rpm
